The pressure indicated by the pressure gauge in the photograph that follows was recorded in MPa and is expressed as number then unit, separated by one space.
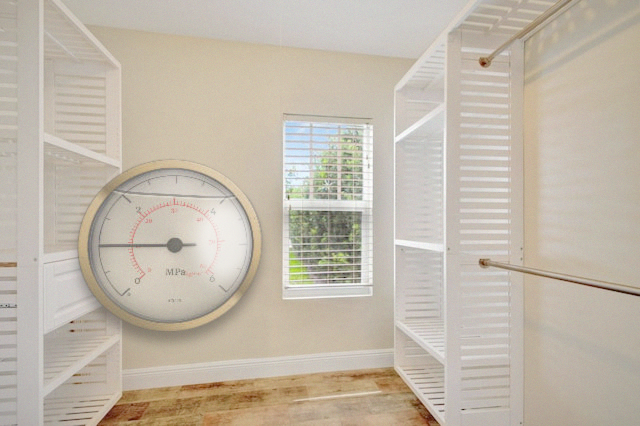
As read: 1 MPa
